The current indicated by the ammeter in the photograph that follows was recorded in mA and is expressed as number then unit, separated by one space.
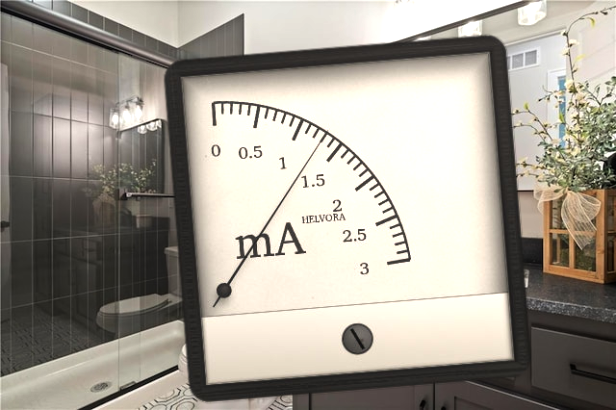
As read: 1.3 mA
